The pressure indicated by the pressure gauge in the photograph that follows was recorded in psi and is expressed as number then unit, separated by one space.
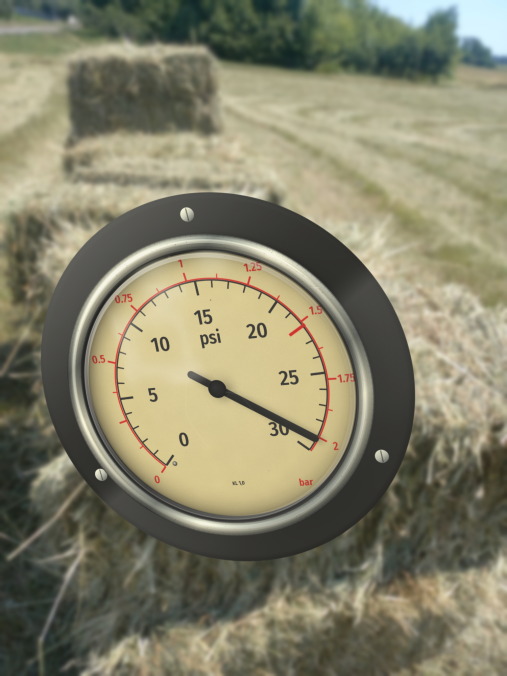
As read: 29 psi
